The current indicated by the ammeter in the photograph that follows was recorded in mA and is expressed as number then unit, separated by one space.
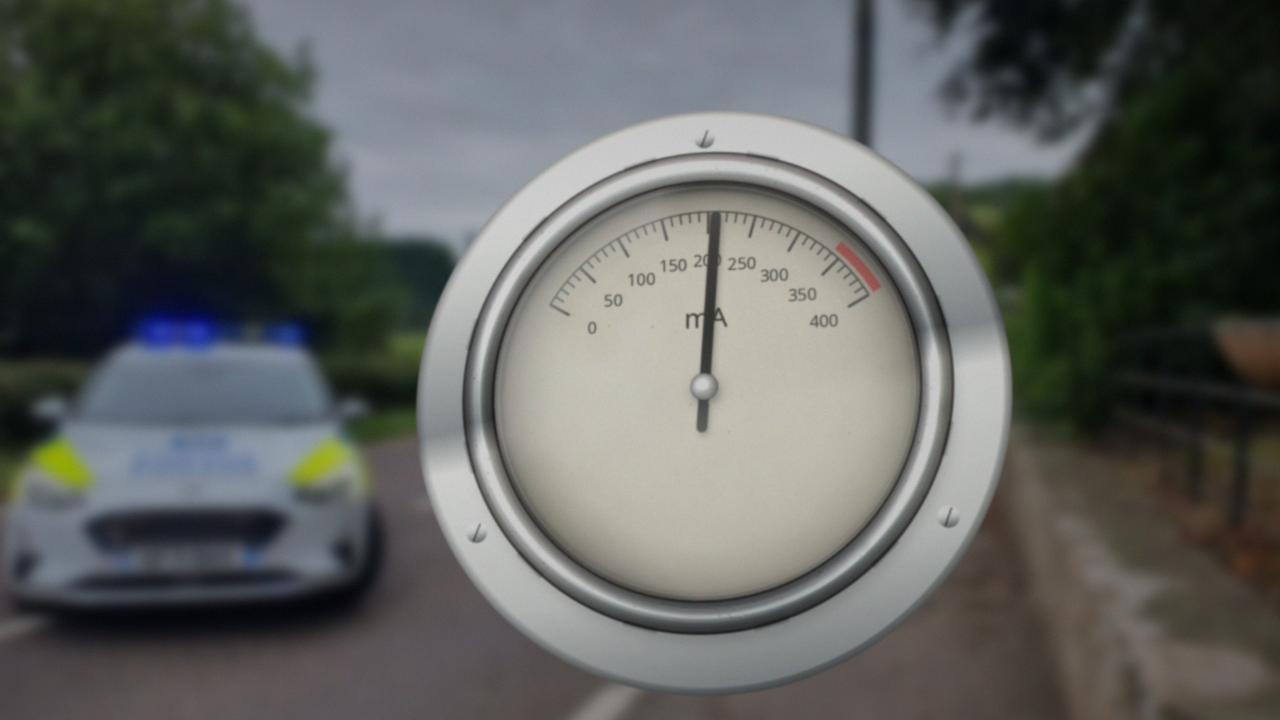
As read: 210 mA
